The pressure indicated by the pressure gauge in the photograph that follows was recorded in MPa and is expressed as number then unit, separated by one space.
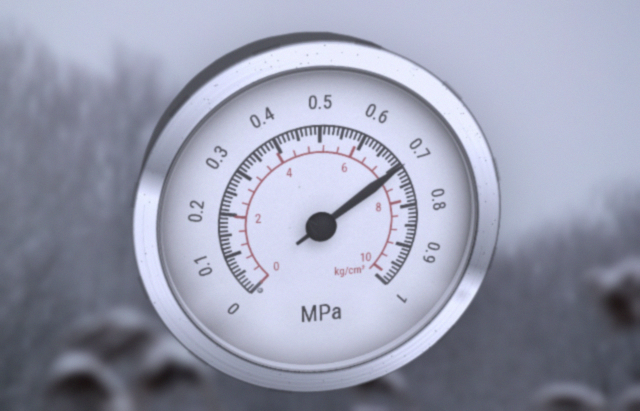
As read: 0.7 MPa
